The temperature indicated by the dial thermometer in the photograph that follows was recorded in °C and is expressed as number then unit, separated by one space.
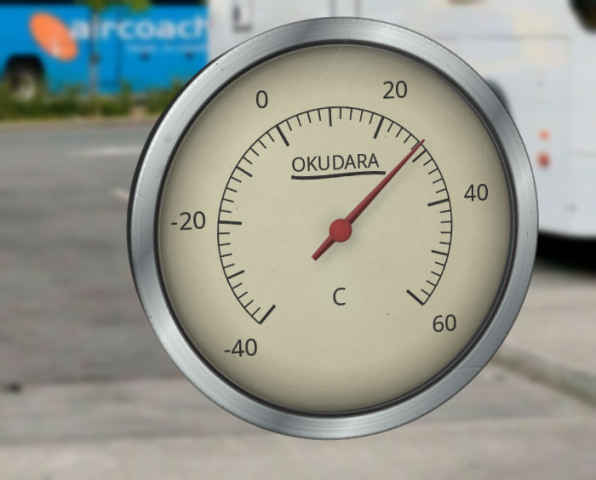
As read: 28 °C
